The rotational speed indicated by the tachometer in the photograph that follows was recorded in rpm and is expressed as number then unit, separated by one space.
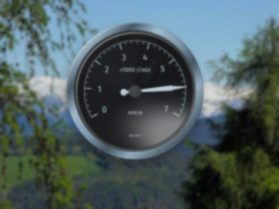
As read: 6000 rpm
